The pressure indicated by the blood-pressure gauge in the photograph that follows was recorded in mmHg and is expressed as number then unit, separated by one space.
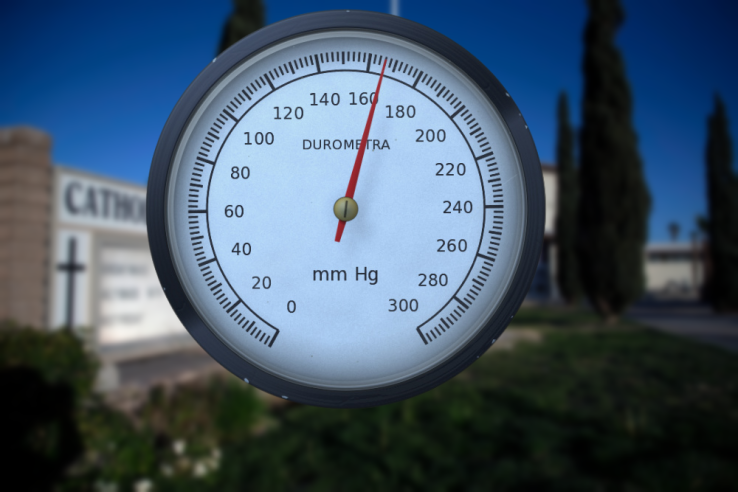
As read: 166 mmHg
